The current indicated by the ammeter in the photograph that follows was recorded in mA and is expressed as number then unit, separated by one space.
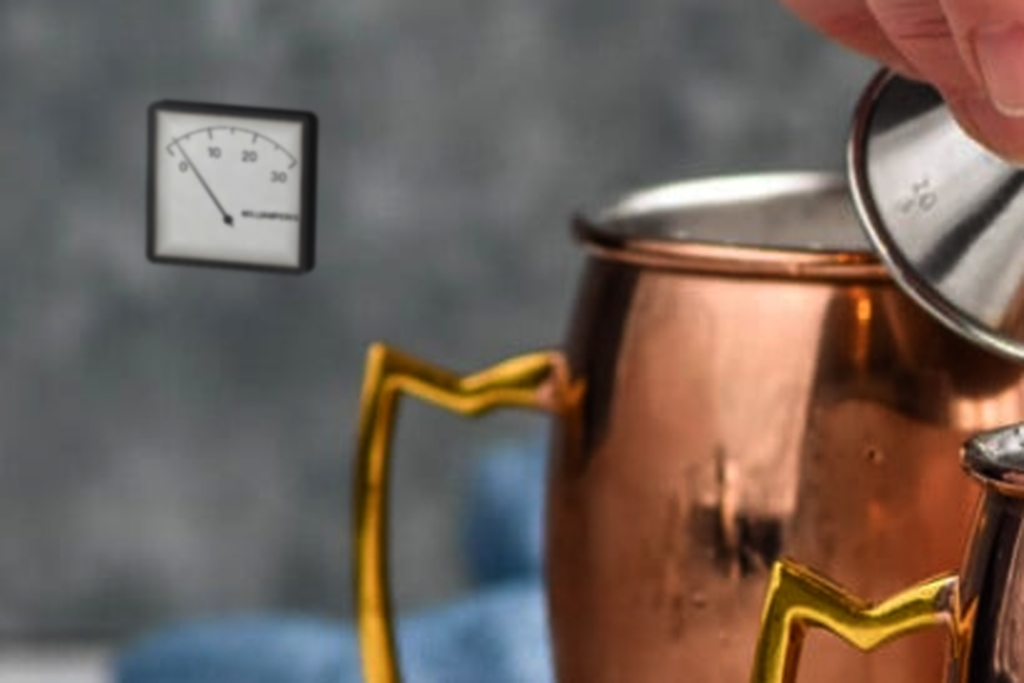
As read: 2.5 mA
